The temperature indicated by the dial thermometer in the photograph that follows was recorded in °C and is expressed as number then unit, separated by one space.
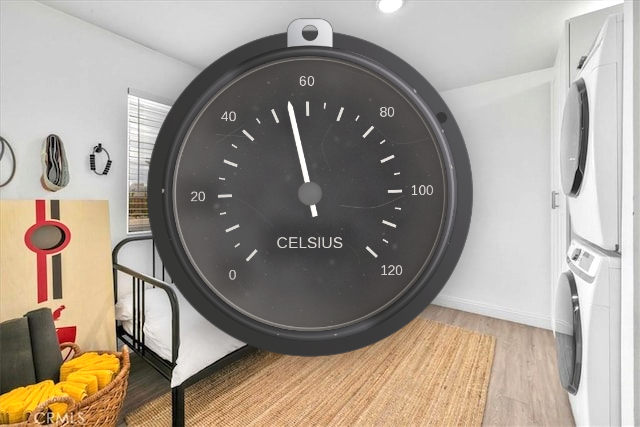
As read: 55 °C
